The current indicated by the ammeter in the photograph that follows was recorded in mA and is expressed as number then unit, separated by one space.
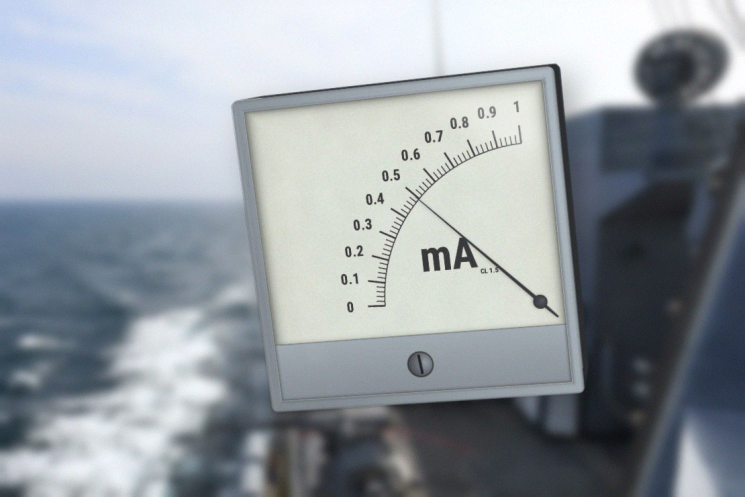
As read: 0.5 mA
